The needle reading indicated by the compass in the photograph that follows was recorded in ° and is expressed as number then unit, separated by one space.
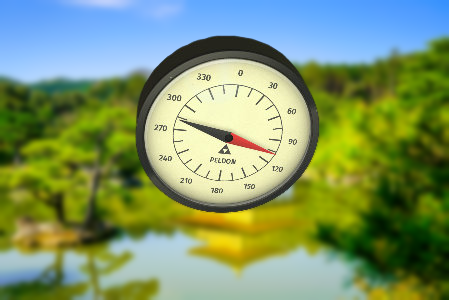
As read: 105 °
